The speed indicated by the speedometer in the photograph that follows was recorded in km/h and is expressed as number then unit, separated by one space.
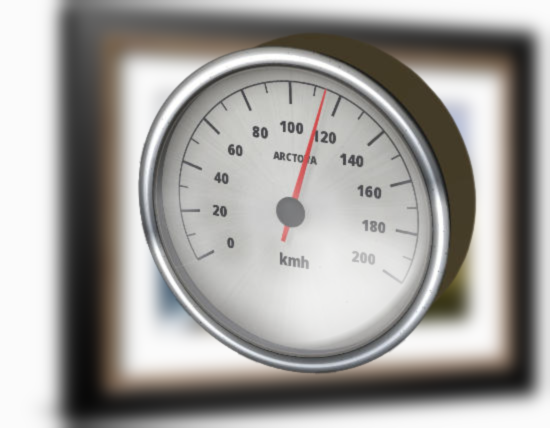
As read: 115 km/h
